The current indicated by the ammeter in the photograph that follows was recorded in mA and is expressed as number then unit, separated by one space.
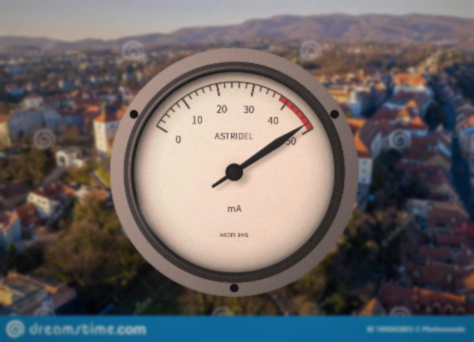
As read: 48 mA
